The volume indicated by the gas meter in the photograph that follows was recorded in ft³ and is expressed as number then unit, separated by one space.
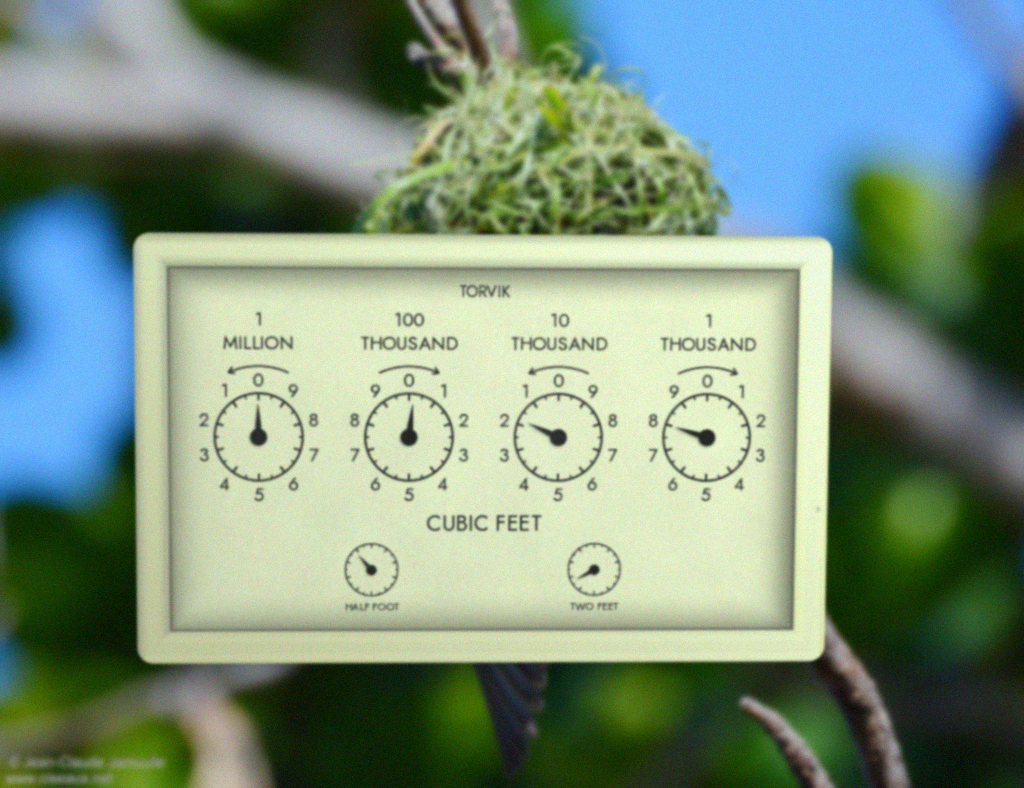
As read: 1800 ft³
